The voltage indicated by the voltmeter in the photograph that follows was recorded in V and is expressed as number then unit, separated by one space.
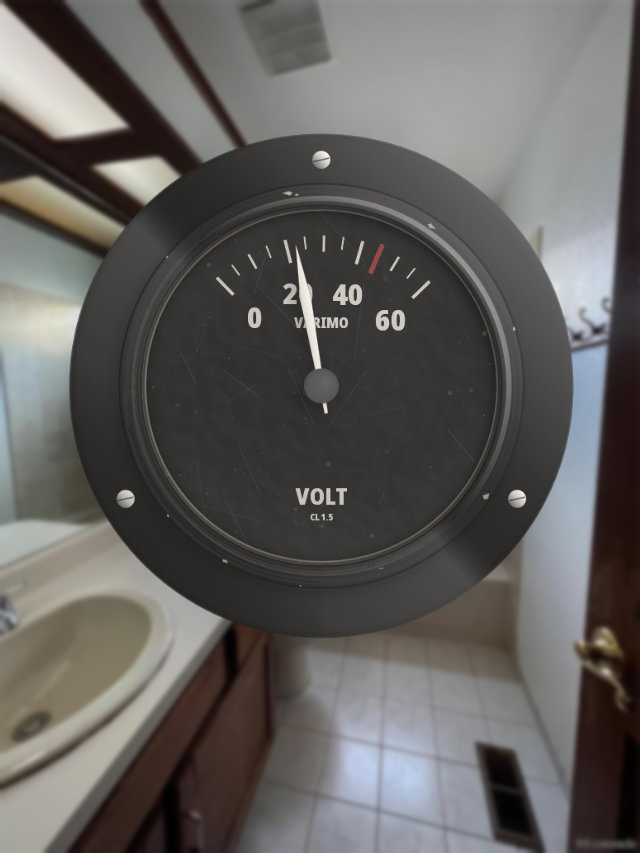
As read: 22.5 V
